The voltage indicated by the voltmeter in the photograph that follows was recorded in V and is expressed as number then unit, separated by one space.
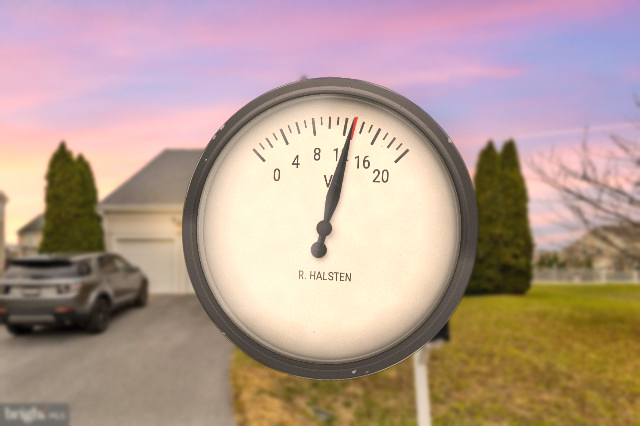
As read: 13 V
